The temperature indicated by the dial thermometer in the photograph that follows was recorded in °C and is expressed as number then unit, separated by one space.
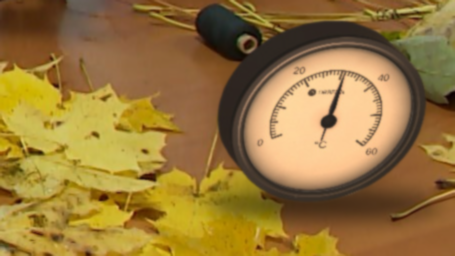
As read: 30 °C
